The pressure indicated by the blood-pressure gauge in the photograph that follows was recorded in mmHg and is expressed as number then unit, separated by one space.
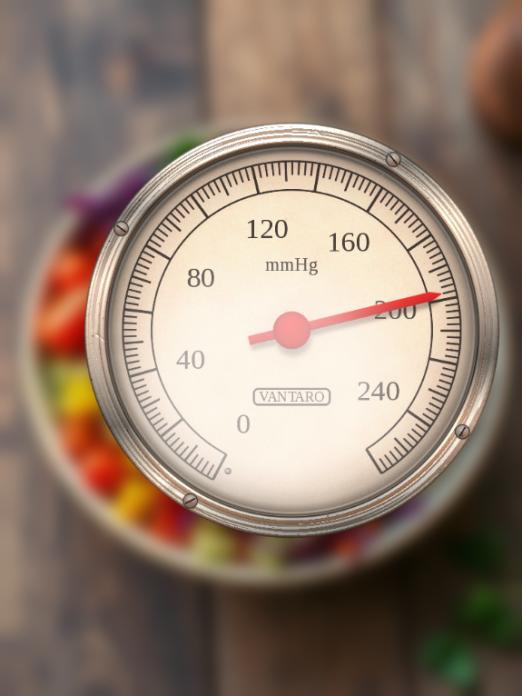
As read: 198 mmHg
